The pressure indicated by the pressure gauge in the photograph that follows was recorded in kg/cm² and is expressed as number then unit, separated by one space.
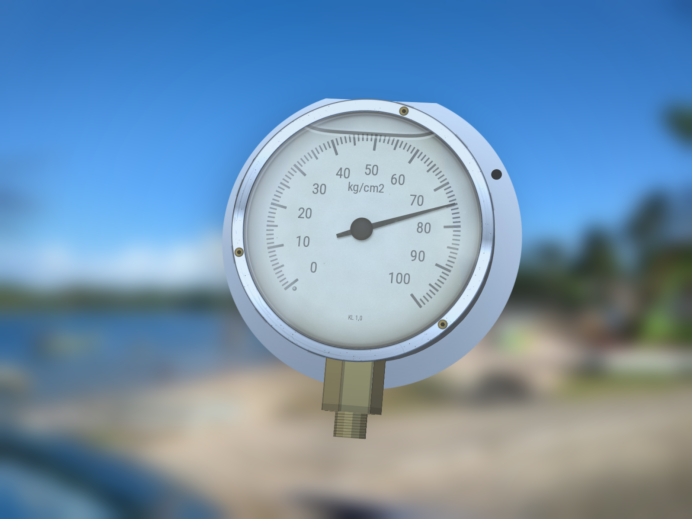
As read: 75 kg/cm²
